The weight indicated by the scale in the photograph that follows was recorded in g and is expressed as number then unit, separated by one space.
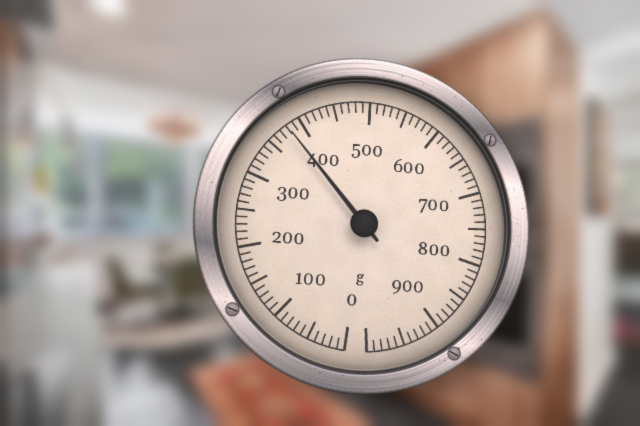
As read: 380 g
